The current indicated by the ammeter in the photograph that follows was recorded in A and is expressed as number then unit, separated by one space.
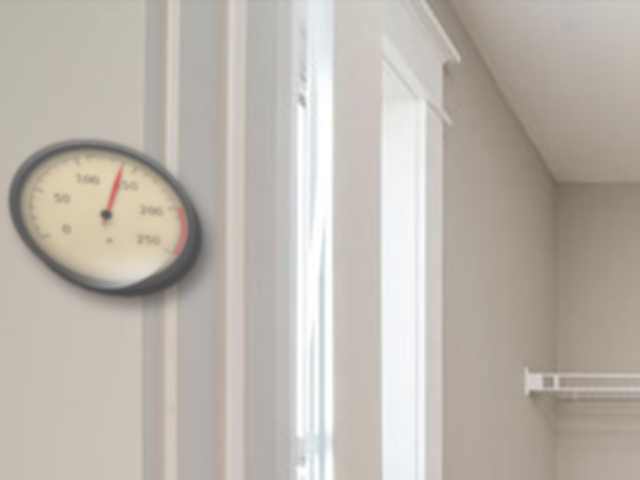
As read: 140 A
